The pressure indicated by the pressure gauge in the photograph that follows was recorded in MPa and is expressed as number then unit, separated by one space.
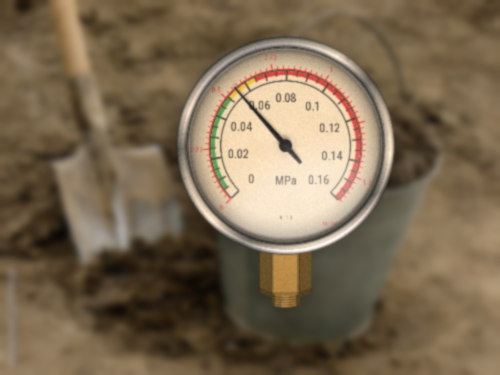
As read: 0.055 MPa
